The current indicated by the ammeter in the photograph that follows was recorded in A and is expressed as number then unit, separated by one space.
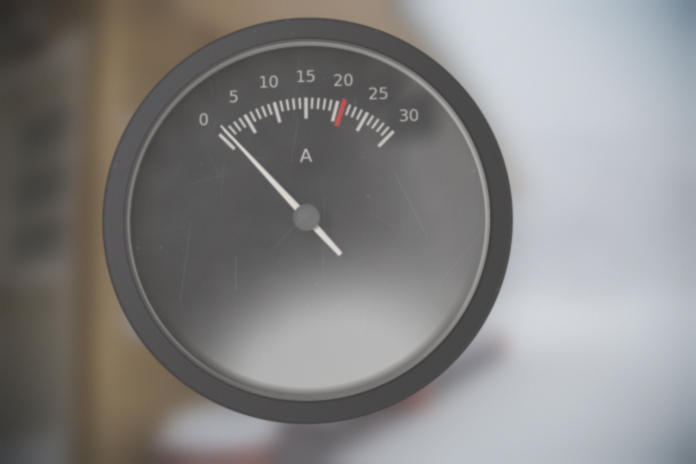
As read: 1 A
